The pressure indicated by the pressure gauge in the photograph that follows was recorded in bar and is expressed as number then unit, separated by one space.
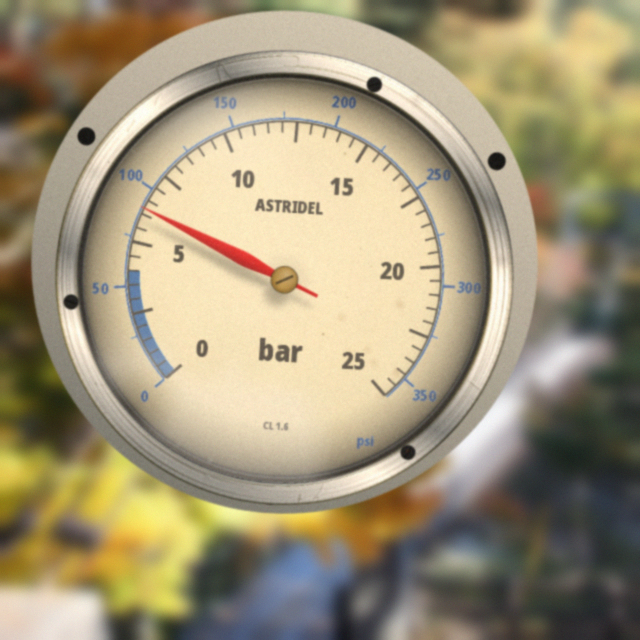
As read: 6.25 bar
